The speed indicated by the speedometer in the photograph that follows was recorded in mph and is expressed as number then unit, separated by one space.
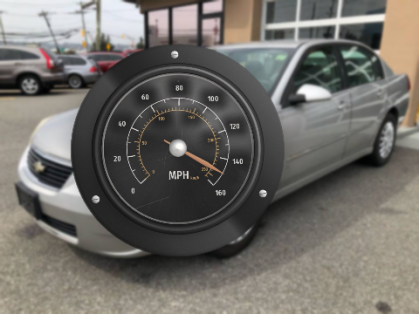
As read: 150 mph
